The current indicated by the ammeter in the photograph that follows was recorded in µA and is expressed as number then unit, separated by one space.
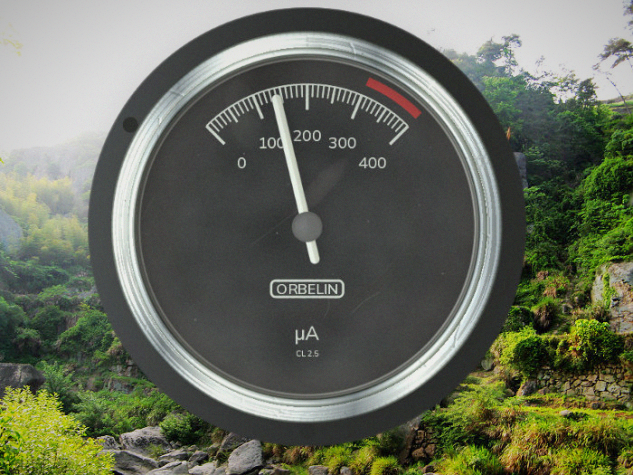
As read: 140 µA
